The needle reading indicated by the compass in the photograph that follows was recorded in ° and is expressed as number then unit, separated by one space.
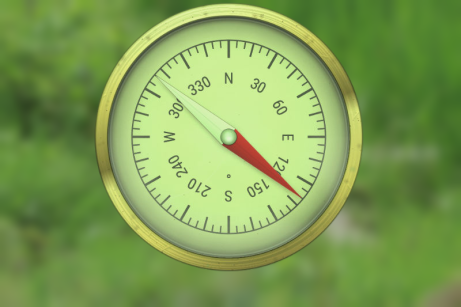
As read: 130 °
